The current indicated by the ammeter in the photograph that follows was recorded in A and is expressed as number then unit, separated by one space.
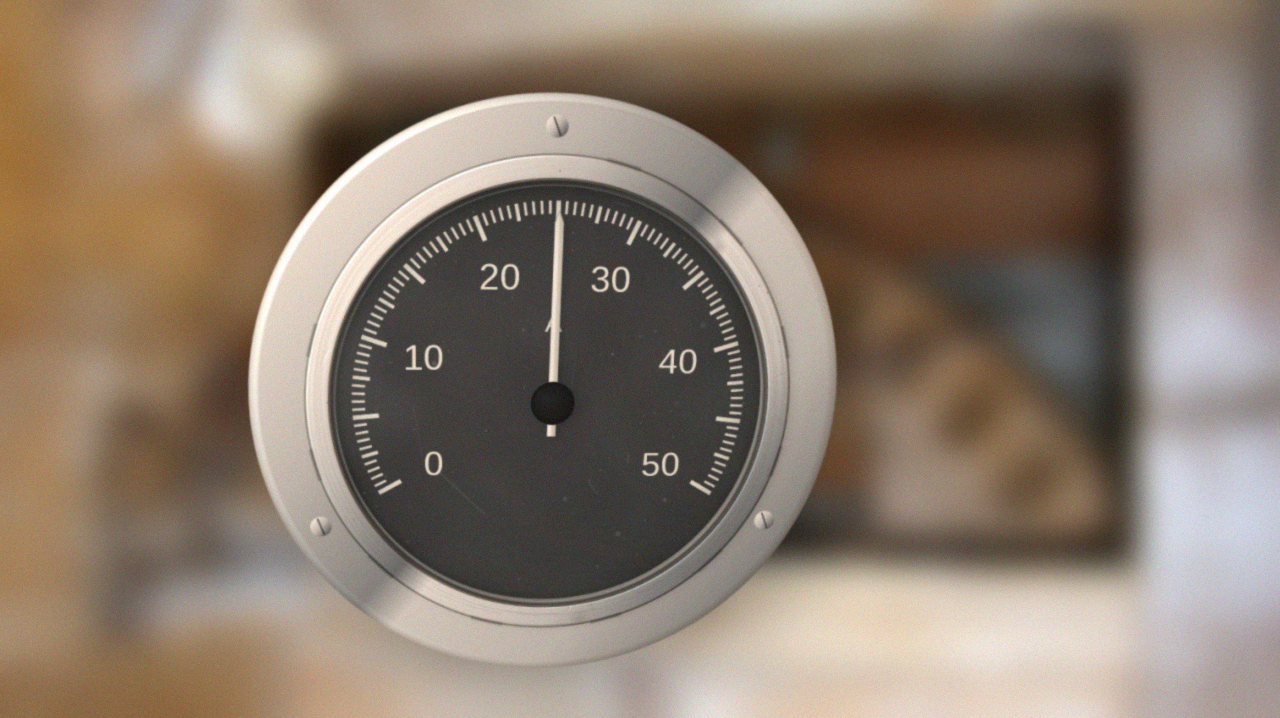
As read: 25 A
